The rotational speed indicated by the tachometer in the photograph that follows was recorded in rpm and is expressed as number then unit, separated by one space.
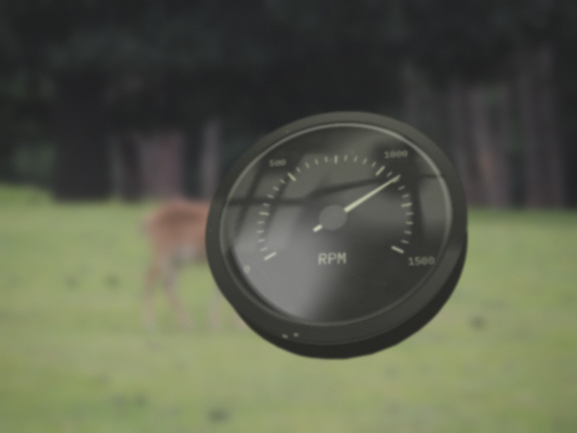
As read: 1100 rpm
